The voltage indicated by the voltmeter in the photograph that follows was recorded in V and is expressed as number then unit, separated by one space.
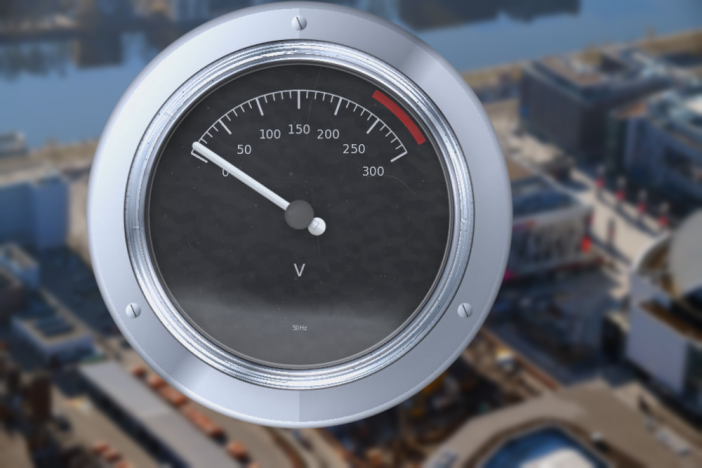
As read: 10 V
